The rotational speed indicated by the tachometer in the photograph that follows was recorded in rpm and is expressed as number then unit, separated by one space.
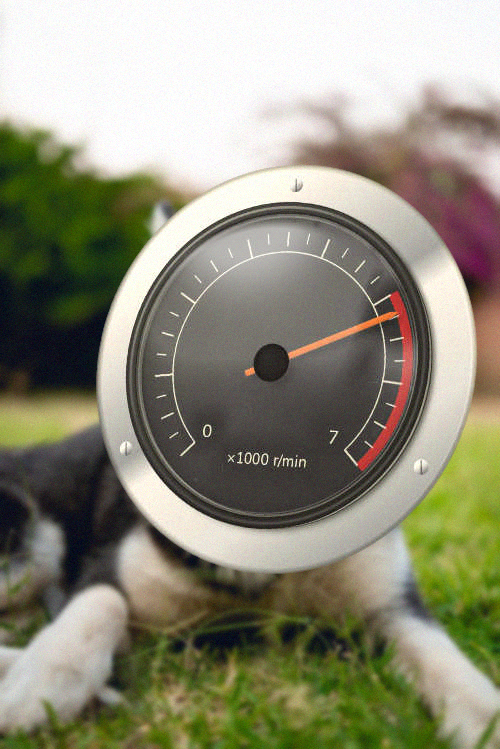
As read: 5250 rpm
